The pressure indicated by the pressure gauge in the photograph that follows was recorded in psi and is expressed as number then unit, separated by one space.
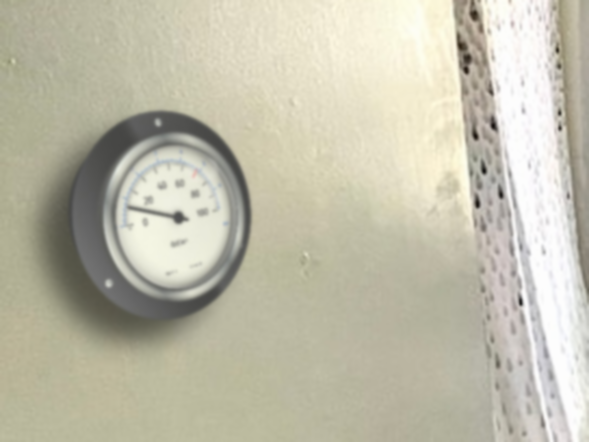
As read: 10 psi
